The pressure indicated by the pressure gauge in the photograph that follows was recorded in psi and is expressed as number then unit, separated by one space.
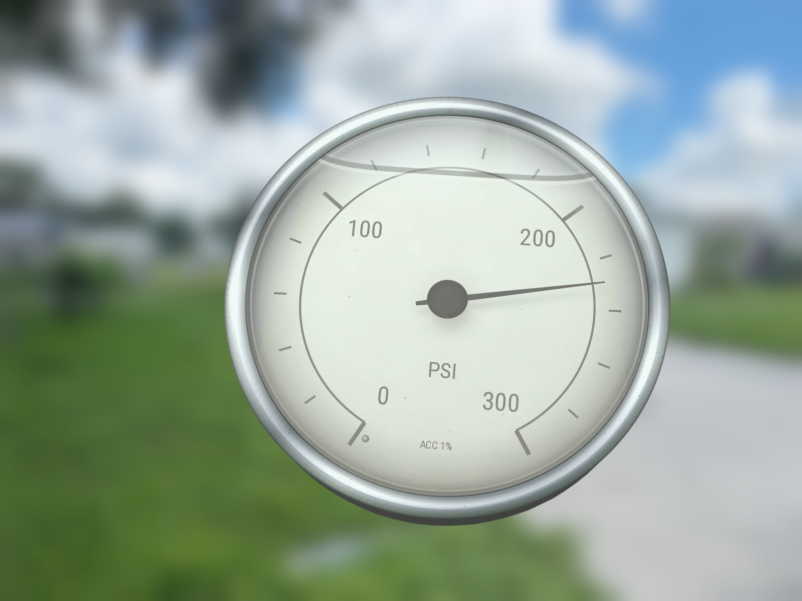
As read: 230 psi
